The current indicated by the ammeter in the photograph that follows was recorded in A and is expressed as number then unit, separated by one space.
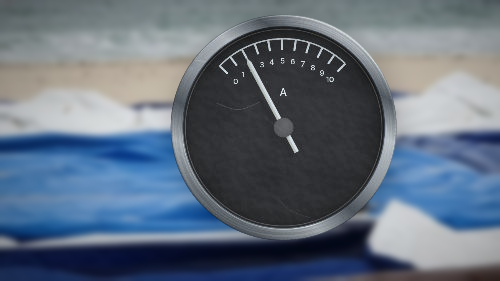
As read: 2 A
